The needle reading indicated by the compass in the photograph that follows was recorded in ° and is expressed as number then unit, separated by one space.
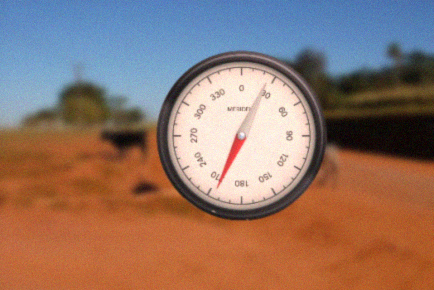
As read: 205 °
